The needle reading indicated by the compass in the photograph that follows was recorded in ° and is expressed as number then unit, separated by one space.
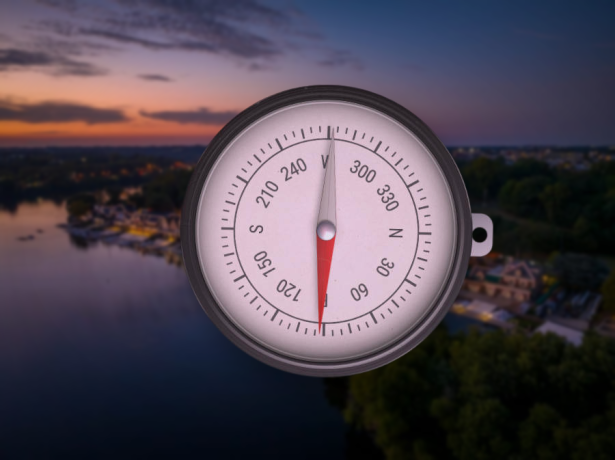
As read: 92.5 °
